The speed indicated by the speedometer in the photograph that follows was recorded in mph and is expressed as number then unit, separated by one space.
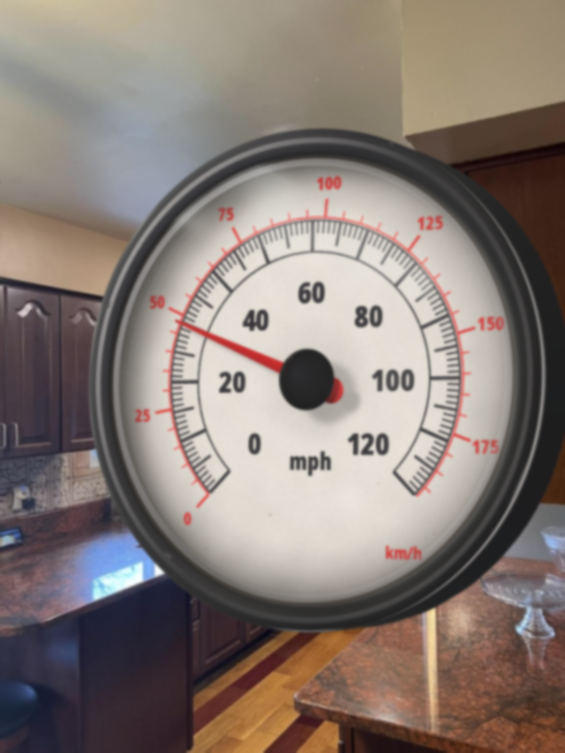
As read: 30 mph
